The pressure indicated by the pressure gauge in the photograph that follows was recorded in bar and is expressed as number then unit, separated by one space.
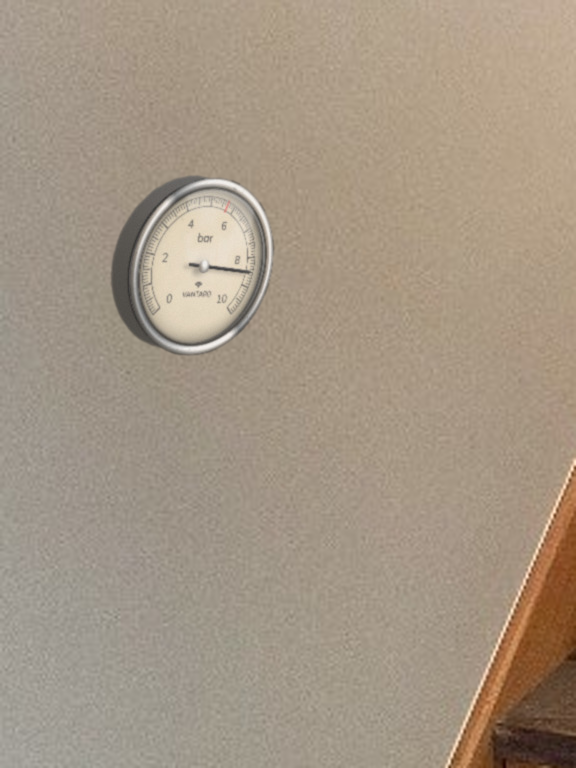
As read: 8.5 bar
